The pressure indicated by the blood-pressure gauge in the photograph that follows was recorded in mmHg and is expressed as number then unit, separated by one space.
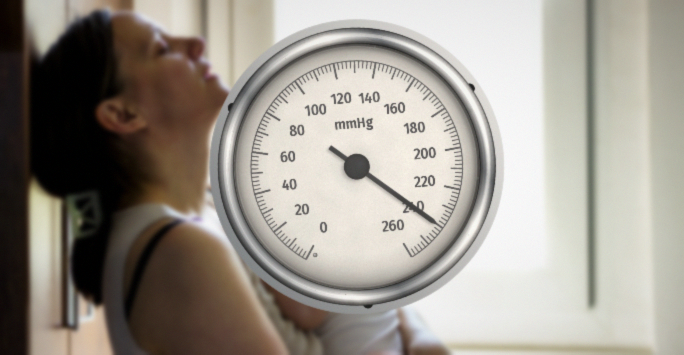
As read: 240 mmHg
